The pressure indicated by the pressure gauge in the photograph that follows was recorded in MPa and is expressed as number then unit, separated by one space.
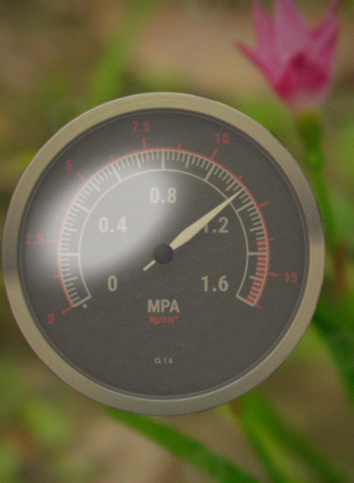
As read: 1.14 MPa
